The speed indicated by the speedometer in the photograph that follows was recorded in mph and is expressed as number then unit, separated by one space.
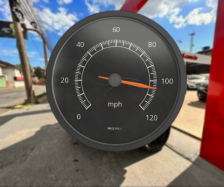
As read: 105 mph
